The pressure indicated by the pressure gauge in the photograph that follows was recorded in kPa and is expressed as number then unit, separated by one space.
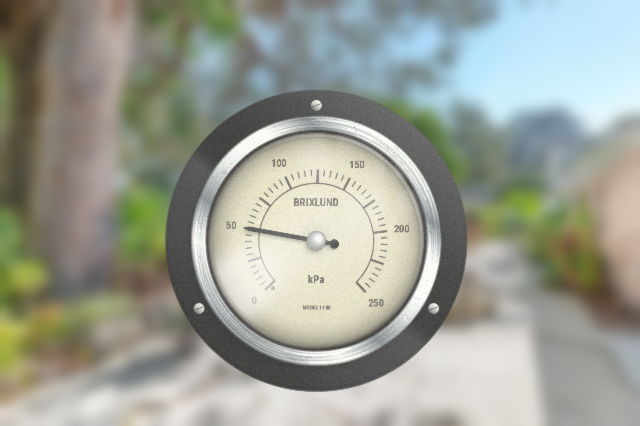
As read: 50 kPa
